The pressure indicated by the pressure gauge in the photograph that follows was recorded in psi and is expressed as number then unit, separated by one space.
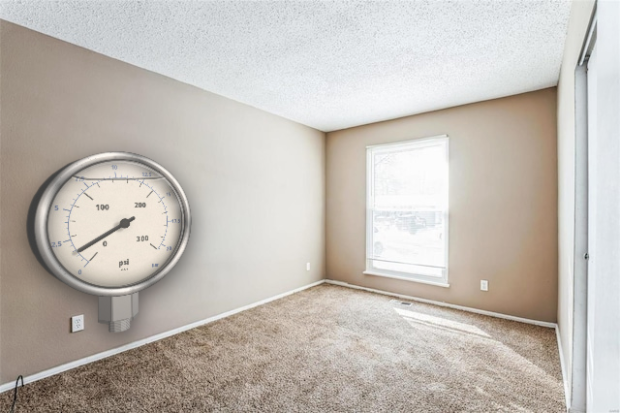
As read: 20 psi
